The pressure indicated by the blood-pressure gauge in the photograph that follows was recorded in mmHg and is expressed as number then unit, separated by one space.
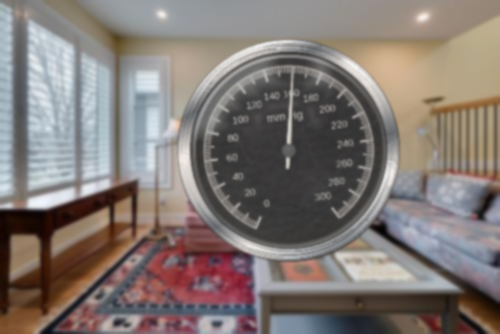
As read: 160 mmHg
